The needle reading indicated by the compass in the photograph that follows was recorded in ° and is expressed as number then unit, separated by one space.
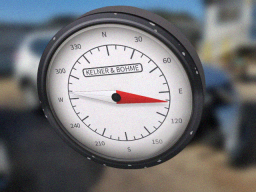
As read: 100 °
